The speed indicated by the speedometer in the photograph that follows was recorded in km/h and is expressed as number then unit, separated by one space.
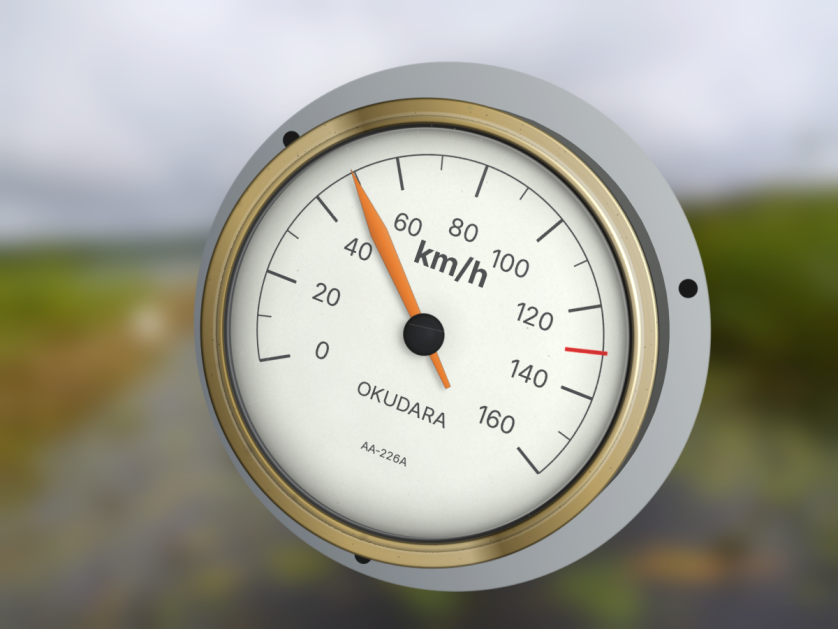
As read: 50 km/h
